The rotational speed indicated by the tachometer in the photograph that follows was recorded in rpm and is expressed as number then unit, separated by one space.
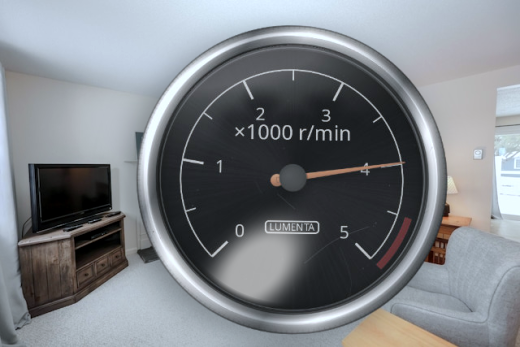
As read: 4000 rpm
